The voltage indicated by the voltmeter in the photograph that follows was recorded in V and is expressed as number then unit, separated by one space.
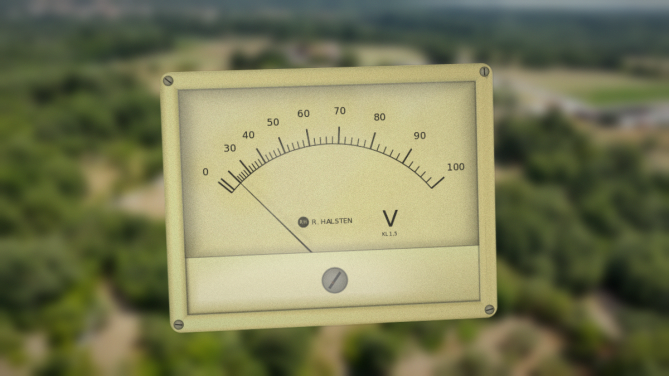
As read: 20 V
